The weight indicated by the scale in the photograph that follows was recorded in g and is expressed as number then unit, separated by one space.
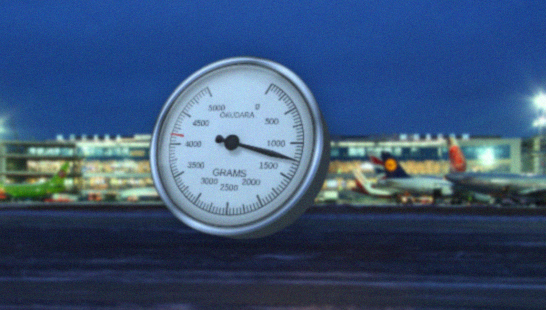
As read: 1250 g
